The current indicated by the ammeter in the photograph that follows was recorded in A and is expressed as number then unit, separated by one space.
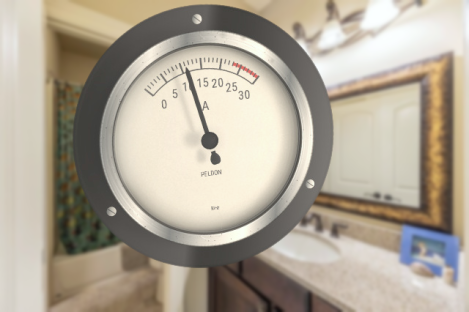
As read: 11 A
